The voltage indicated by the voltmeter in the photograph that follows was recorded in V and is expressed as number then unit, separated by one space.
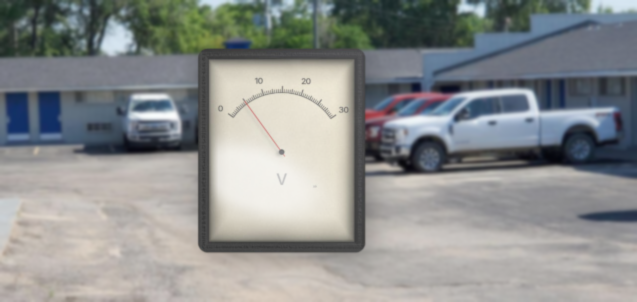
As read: 5 V
